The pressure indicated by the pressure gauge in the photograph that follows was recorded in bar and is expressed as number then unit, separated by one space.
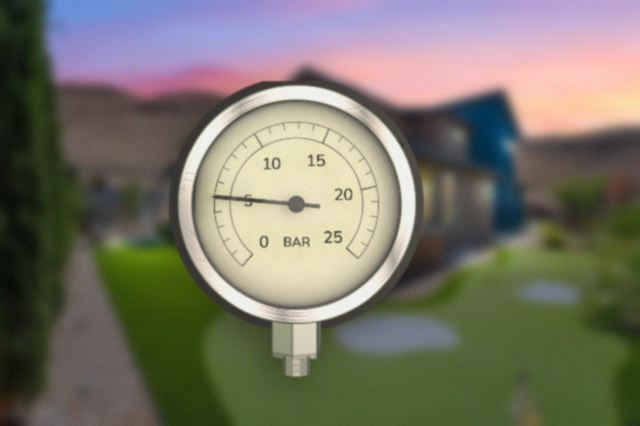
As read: 5 bar
